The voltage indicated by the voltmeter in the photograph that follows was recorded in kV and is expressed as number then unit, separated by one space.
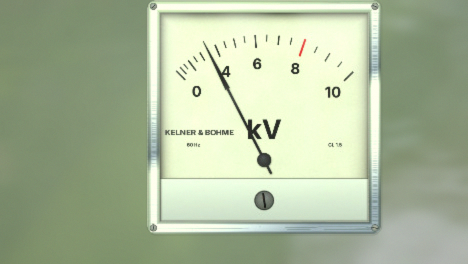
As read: 3.5 kV
